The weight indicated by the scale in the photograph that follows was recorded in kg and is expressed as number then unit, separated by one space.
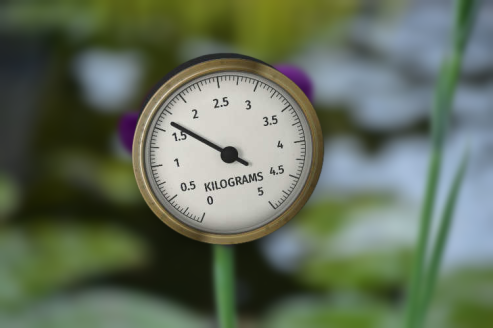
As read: 1.65 kg
